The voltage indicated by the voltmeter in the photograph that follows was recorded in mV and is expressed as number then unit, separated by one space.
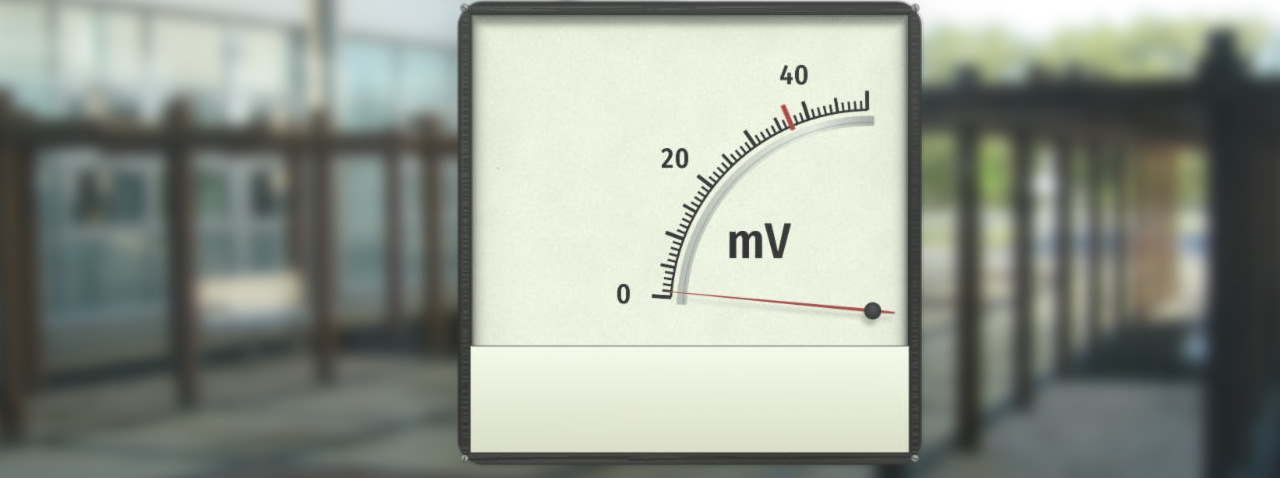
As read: 1 mV
